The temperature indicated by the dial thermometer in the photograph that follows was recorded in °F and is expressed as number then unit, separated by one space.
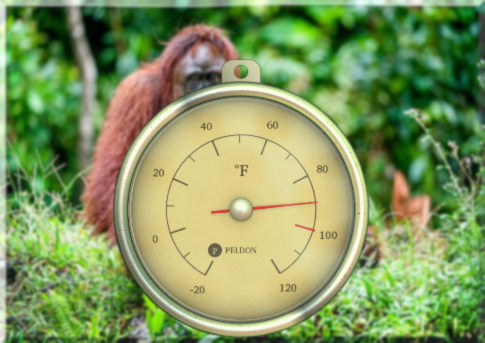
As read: 90 °F
